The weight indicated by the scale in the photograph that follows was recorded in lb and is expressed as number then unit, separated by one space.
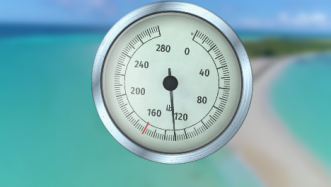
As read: 130 lb
